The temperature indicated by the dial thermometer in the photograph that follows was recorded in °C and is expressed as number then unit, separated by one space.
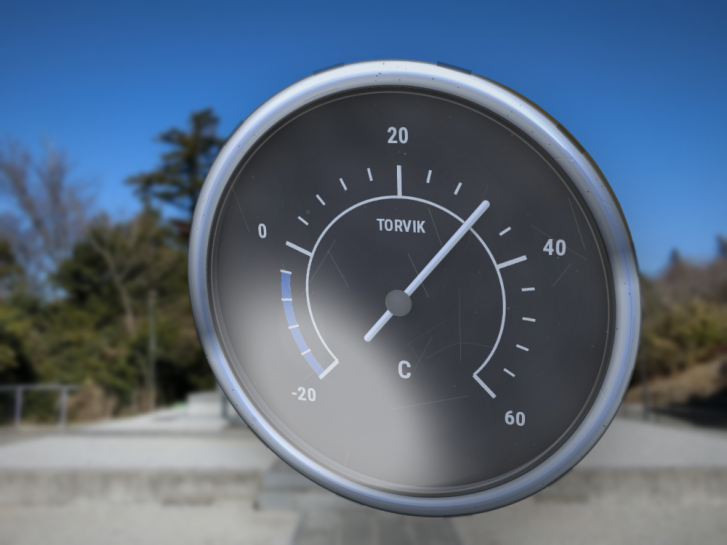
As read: 32 °C
